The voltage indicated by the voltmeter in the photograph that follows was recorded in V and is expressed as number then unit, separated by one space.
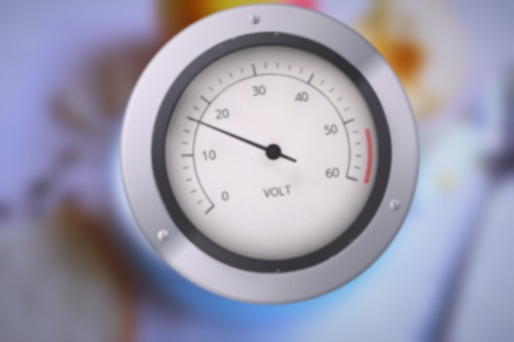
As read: 16 V
